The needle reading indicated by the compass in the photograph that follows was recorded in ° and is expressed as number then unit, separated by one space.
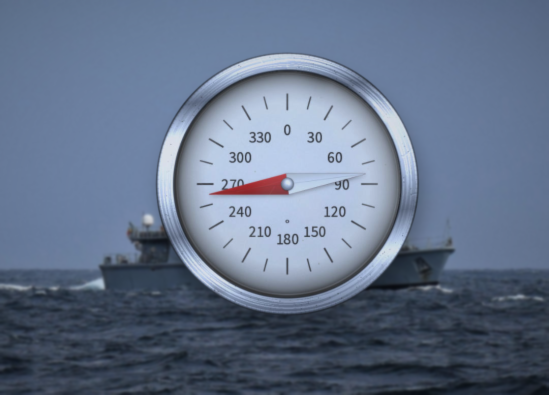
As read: 262.5 °
